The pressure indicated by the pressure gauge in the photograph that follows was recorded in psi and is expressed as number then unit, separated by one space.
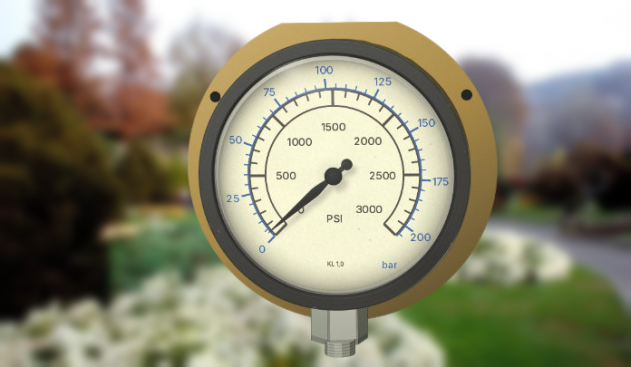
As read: 50 psi
